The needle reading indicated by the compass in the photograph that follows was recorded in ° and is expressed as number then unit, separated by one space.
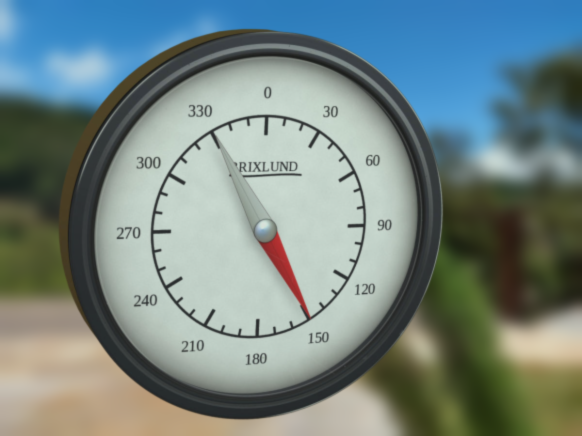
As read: 150 °
